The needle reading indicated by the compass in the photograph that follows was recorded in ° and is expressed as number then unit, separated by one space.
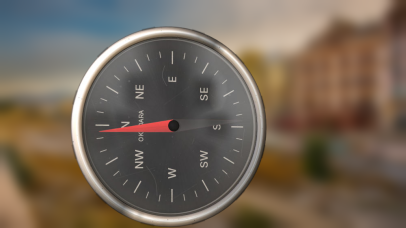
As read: 355 °
